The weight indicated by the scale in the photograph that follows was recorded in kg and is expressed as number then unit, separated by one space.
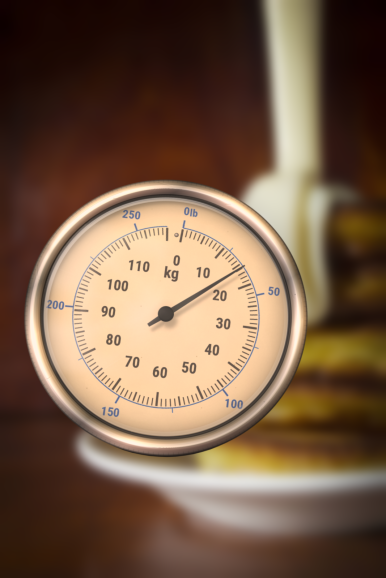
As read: 16 kg
